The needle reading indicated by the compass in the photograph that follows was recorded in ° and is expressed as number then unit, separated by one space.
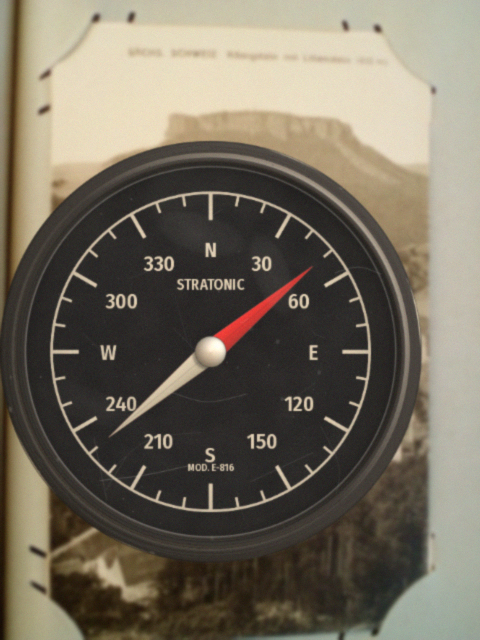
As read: 50 °
